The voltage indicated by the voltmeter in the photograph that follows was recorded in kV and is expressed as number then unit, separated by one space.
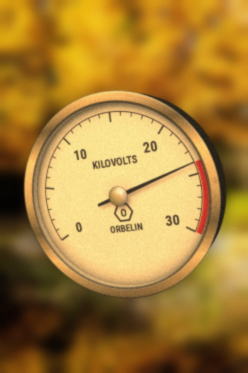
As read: 24 kV
